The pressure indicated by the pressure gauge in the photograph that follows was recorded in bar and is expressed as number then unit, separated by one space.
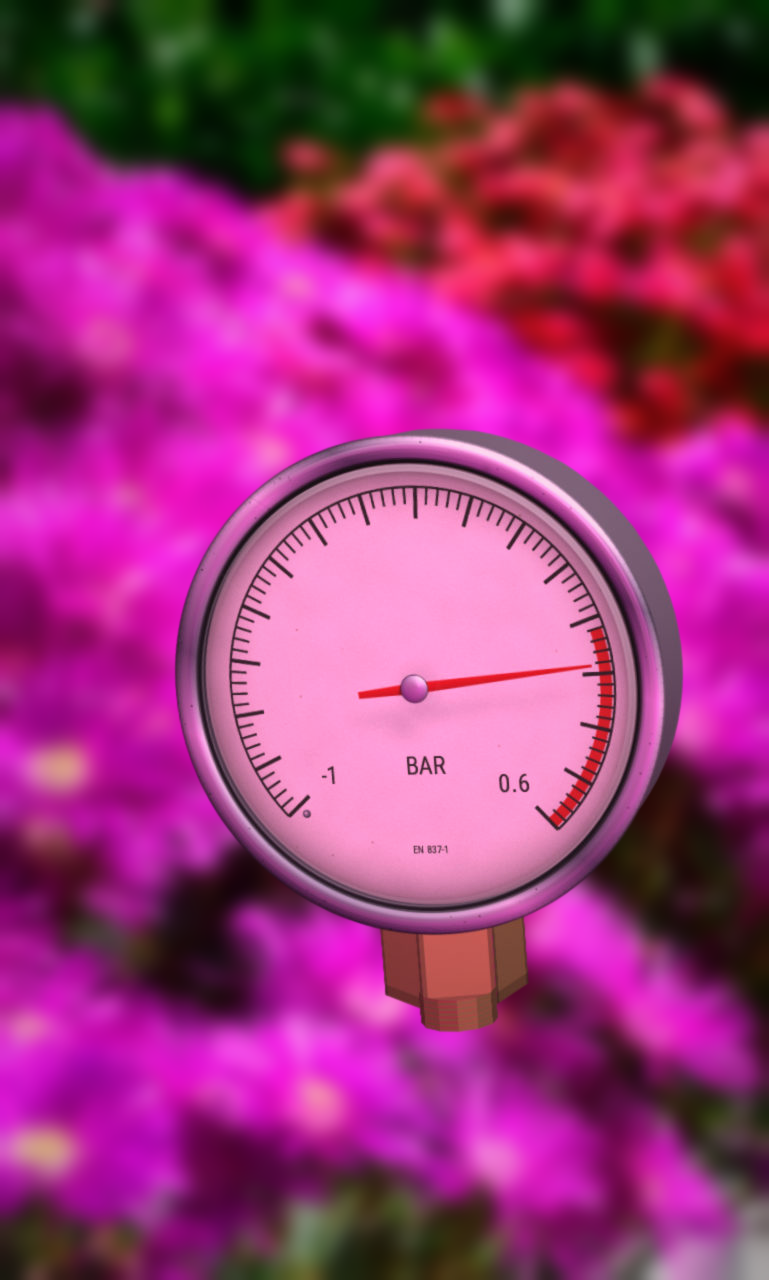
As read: 0.28 bar
